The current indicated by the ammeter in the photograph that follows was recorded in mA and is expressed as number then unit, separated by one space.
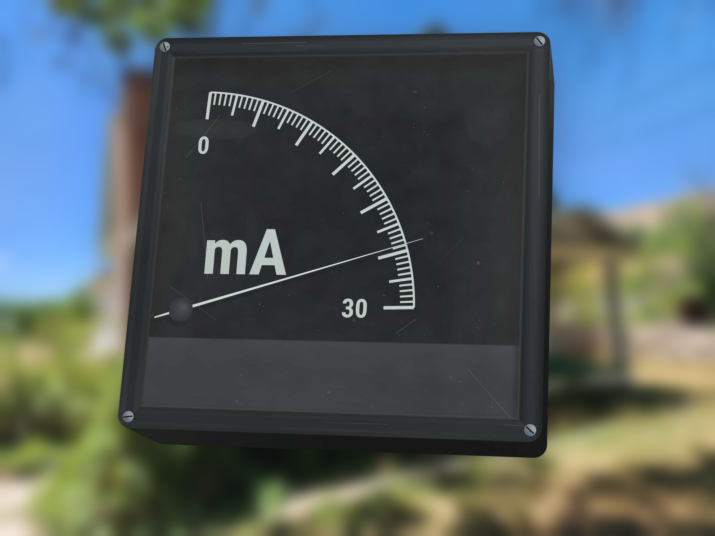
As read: 24.5 mA
